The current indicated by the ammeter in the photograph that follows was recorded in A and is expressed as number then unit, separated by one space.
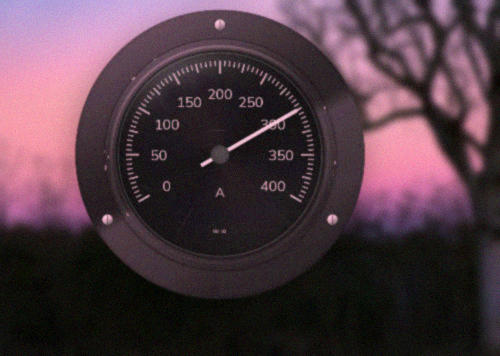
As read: 300 A
